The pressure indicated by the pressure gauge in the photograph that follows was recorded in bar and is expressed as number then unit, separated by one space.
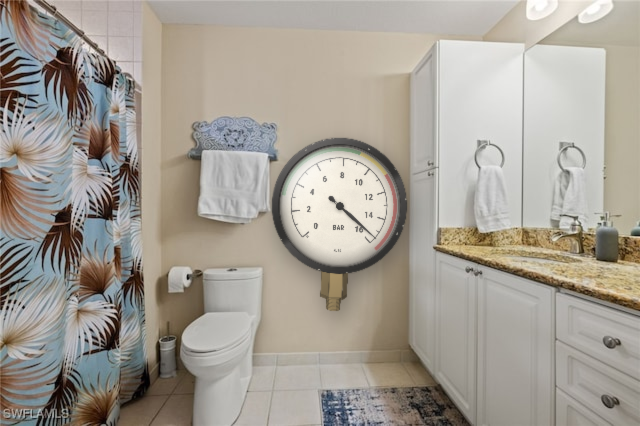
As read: 15.5 bar
